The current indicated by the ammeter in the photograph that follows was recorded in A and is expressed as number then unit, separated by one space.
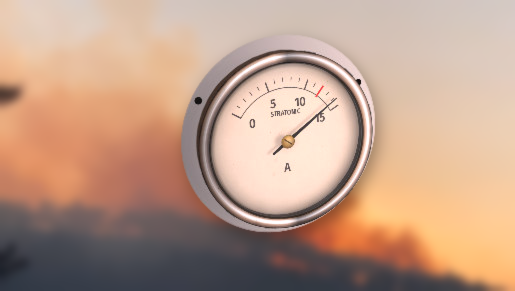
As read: 14 A
